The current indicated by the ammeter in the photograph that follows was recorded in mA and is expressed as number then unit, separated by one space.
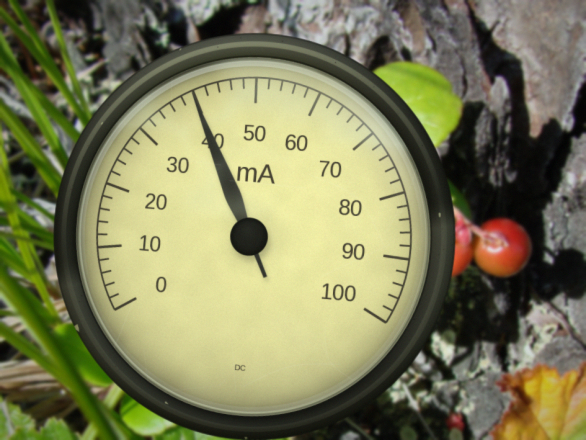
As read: 40 mA
